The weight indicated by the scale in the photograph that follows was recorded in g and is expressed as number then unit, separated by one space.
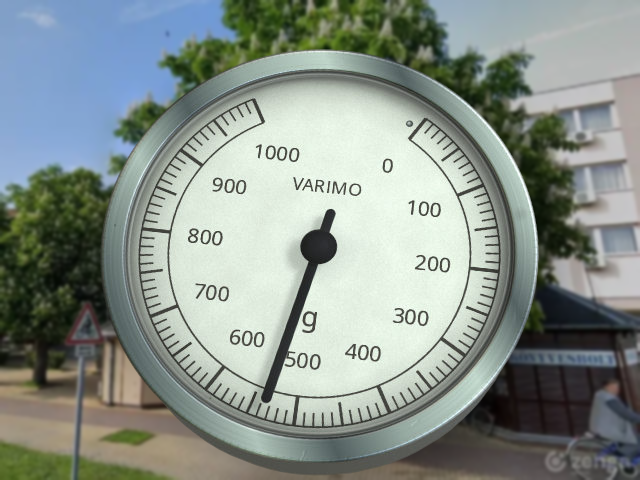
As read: 535 g
